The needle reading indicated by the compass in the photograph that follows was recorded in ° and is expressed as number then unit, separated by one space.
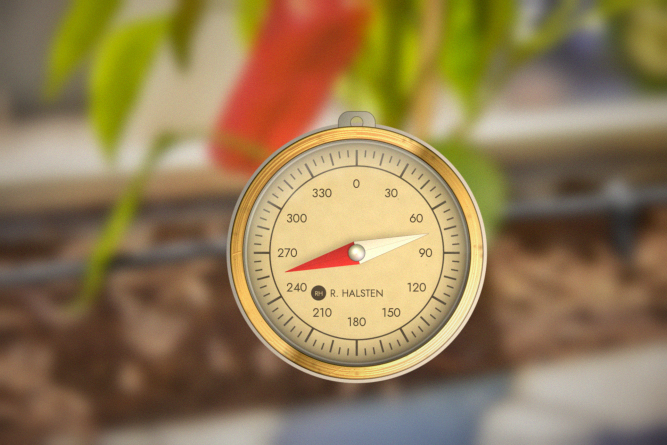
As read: 255 °
